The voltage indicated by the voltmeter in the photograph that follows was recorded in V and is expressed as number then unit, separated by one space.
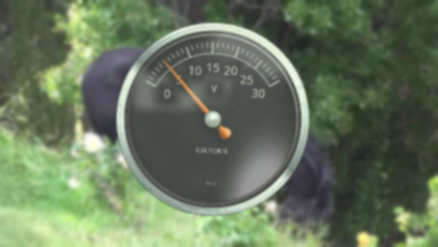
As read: 5 V
